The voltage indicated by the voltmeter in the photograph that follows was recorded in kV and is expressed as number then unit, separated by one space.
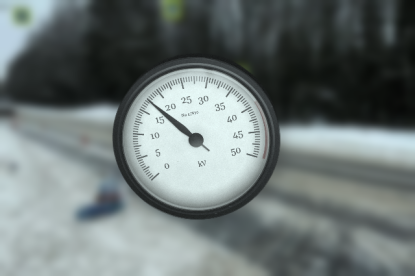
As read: 17.5 kV
